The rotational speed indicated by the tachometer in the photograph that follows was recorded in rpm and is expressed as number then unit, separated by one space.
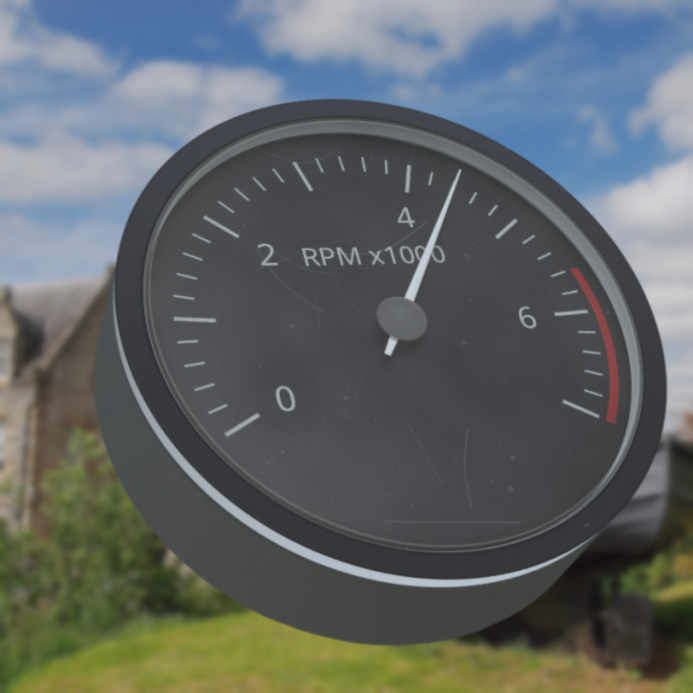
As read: 4400 rpm
